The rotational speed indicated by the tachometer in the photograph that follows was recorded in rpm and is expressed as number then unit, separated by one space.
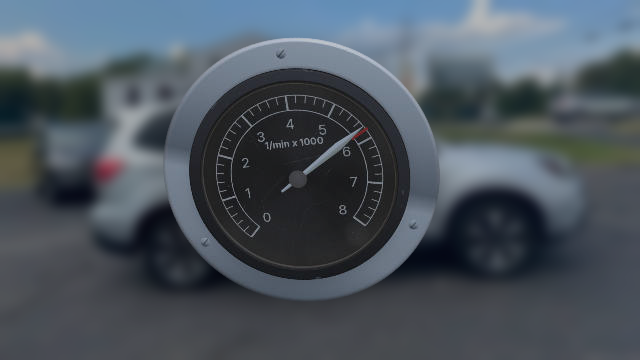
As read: 5700 rpm
